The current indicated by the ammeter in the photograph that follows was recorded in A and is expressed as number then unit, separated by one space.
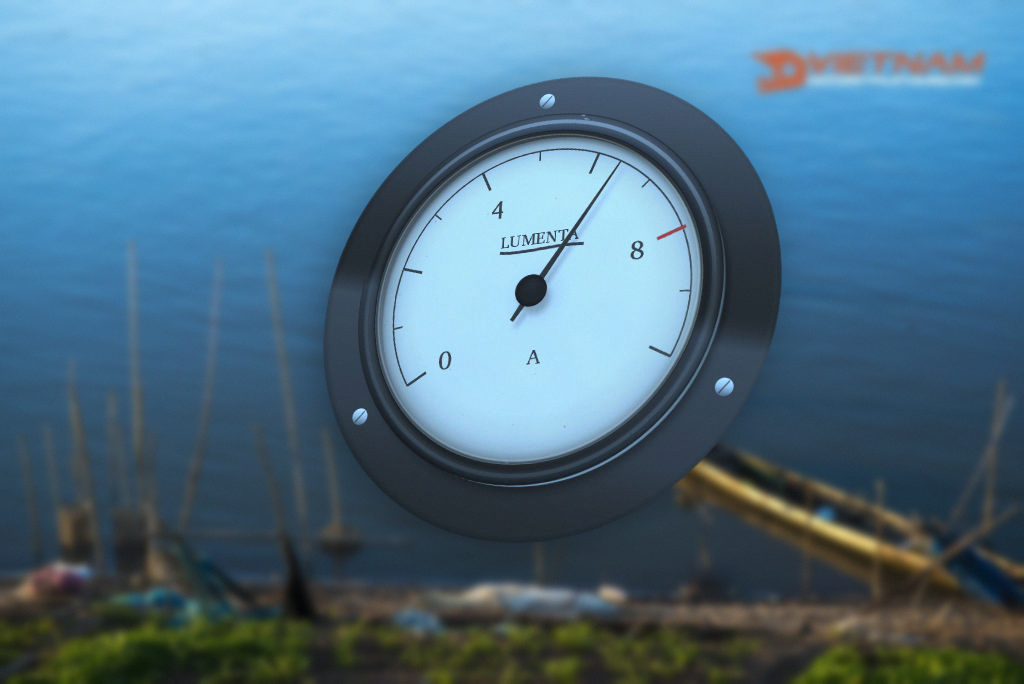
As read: 6.5 A
